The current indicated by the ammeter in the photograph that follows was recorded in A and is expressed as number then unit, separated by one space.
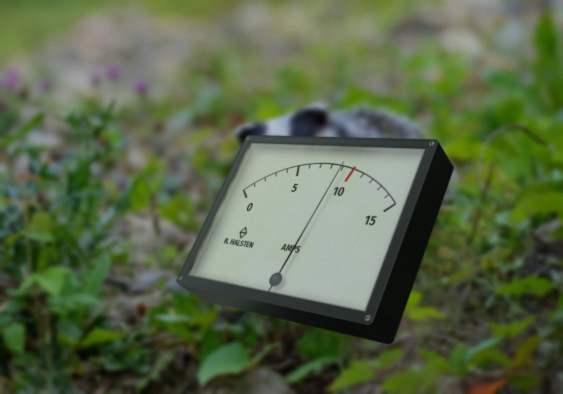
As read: 9 A
